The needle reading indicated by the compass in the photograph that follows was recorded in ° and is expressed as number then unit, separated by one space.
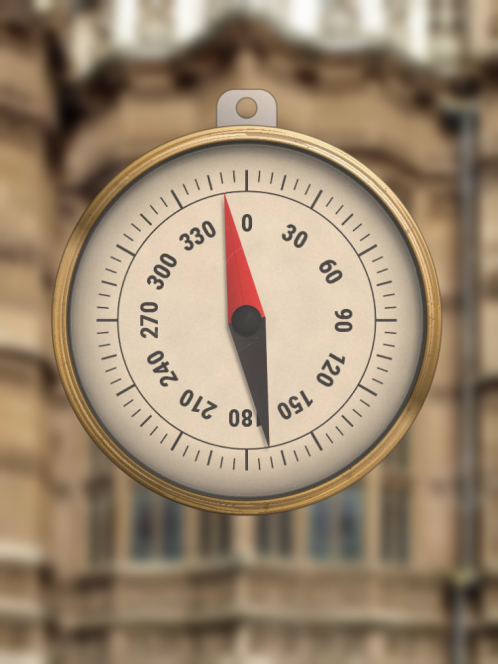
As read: 350 °
